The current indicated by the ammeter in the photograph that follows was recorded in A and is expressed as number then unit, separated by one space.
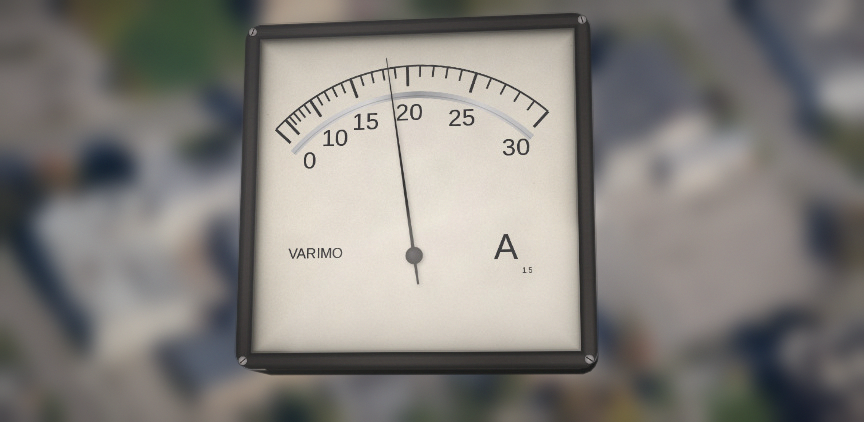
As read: 18.5 A
